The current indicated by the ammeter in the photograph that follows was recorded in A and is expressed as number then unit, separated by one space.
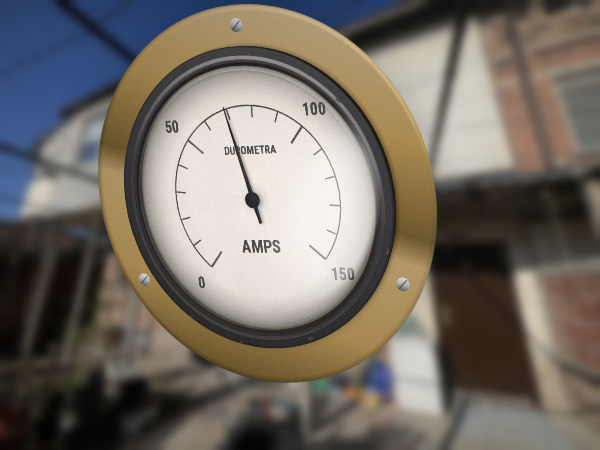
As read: 70 A
